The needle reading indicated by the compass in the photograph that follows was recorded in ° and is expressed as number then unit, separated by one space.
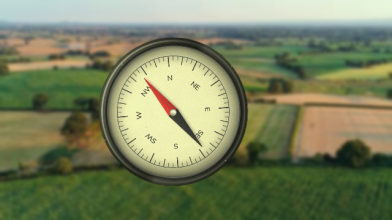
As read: 325 °
